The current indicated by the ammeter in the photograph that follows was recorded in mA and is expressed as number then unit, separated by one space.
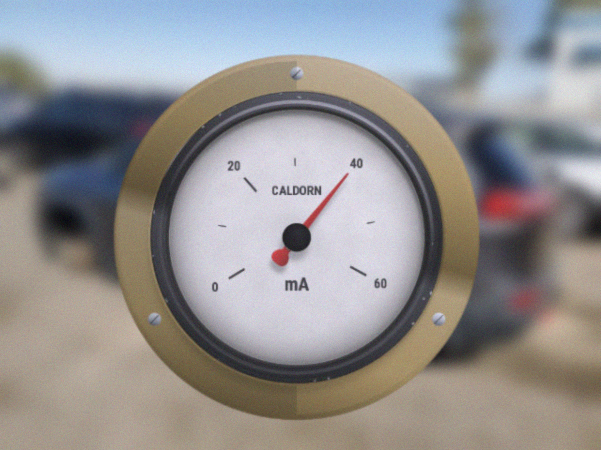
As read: 40 mA
